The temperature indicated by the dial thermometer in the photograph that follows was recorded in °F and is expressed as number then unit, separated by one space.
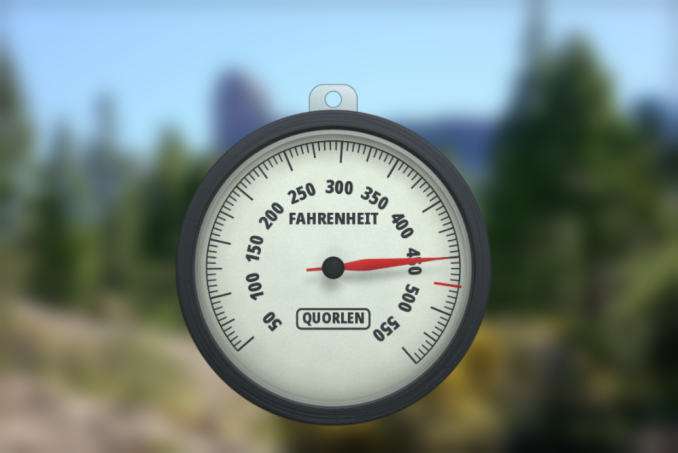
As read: 450 °F
